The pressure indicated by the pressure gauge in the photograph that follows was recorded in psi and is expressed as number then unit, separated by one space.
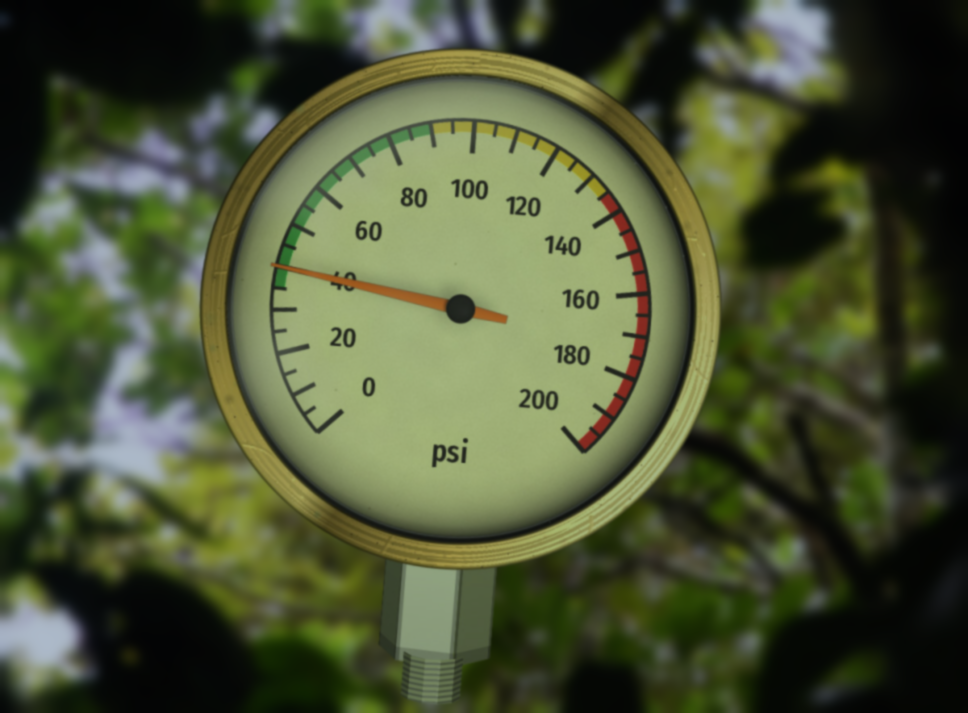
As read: 40 psi
